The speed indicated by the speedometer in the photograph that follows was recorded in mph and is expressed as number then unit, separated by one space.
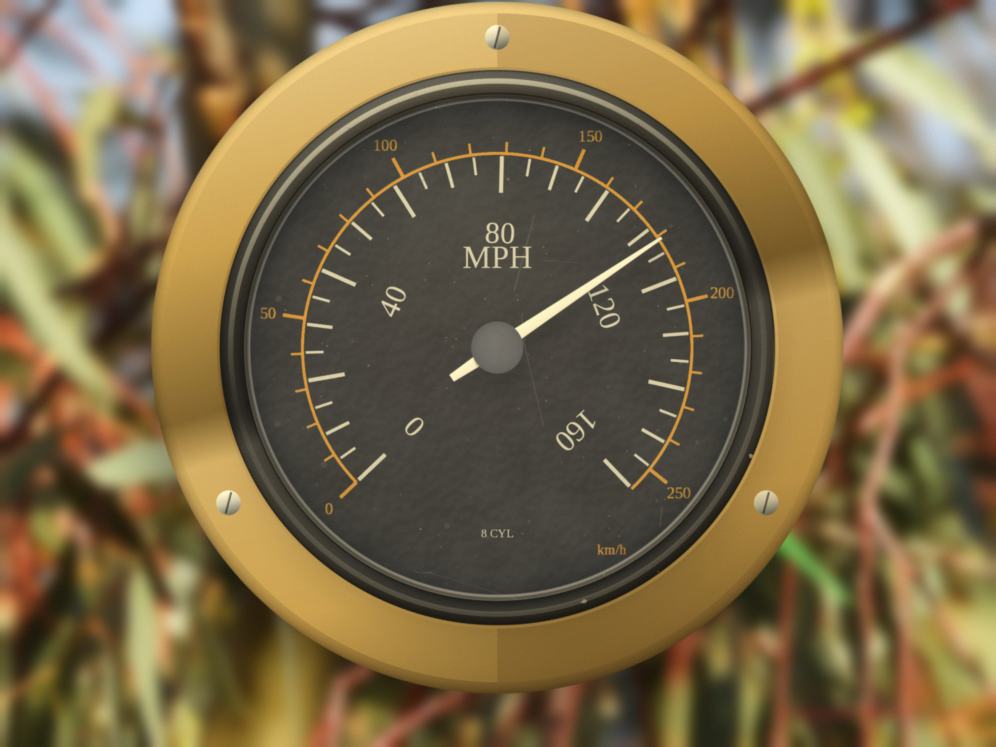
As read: 112.5 mph
